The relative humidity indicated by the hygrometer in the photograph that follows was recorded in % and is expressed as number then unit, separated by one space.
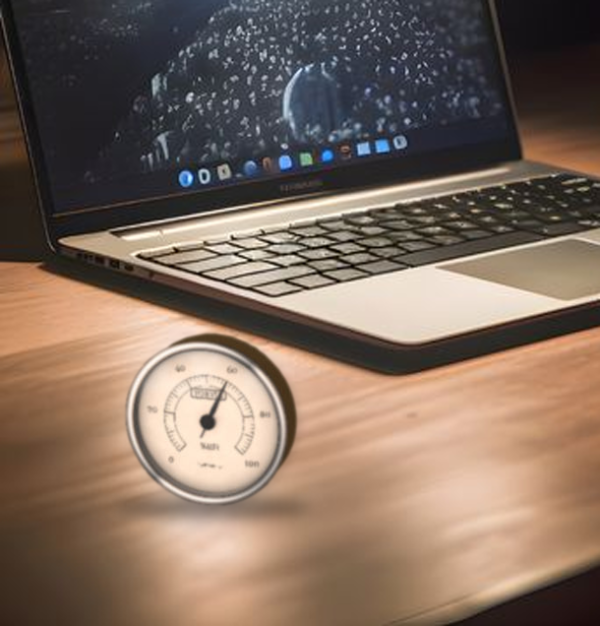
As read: 60 %
